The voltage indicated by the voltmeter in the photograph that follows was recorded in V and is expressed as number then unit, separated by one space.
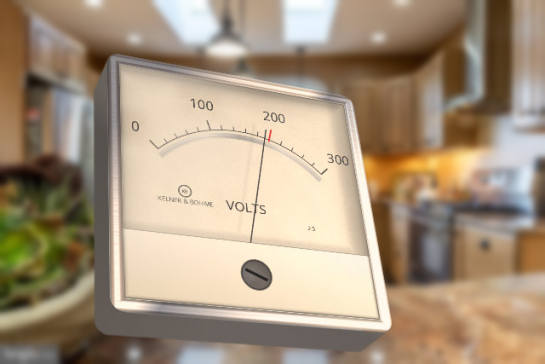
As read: 190 V
